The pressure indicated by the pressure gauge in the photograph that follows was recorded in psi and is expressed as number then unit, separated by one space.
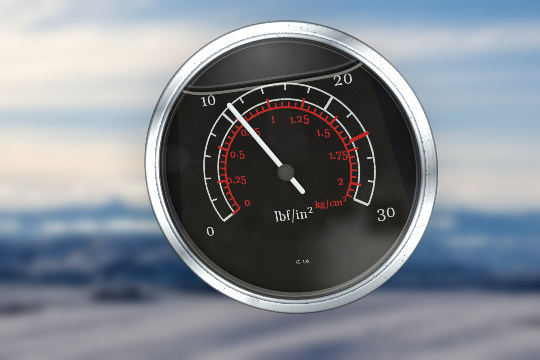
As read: 11 psi
